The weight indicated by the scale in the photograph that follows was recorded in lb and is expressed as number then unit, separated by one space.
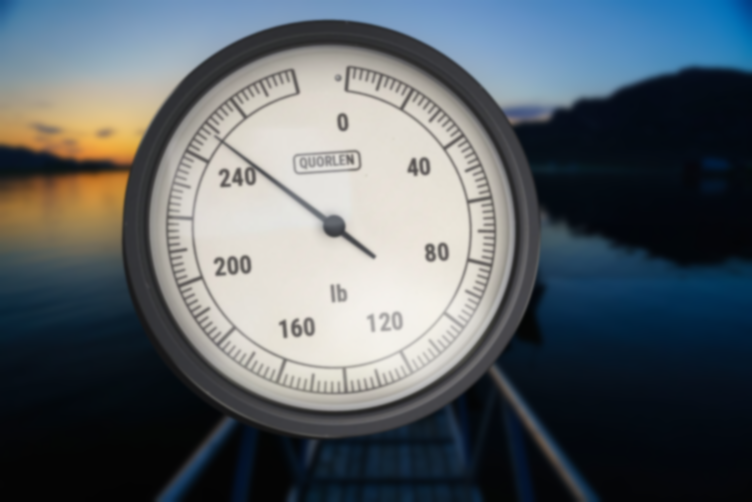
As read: 248 lb
